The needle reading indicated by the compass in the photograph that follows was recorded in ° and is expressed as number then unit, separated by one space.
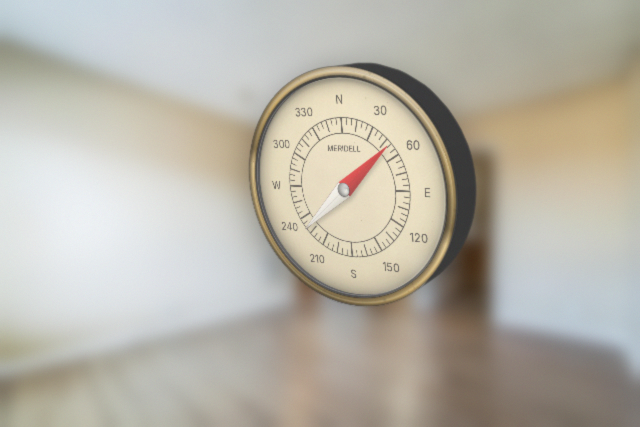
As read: 50 °
